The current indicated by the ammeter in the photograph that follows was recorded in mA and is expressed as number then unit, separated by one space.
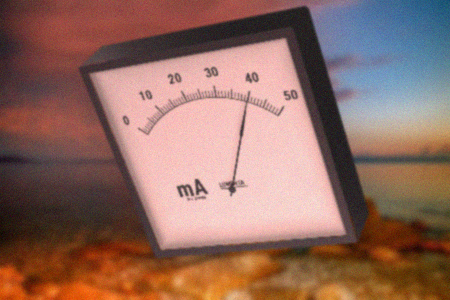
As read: 40 mA
